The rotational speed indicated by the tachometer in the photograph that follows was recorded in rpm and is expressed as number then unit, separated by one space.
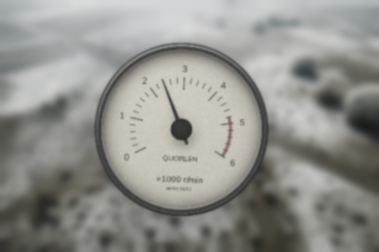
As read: 2400 rpm
